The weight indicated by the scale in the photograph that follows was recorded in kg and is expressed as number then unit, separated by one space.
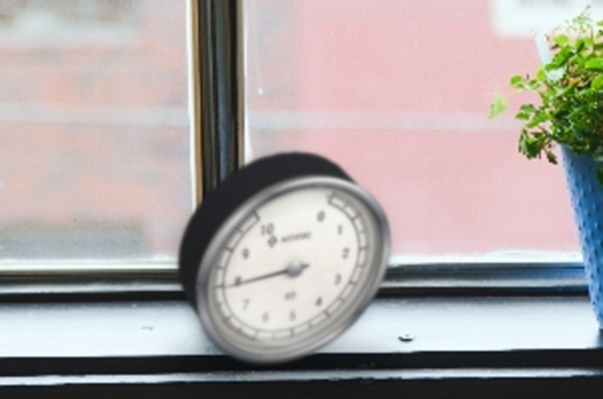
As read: 8 kg
